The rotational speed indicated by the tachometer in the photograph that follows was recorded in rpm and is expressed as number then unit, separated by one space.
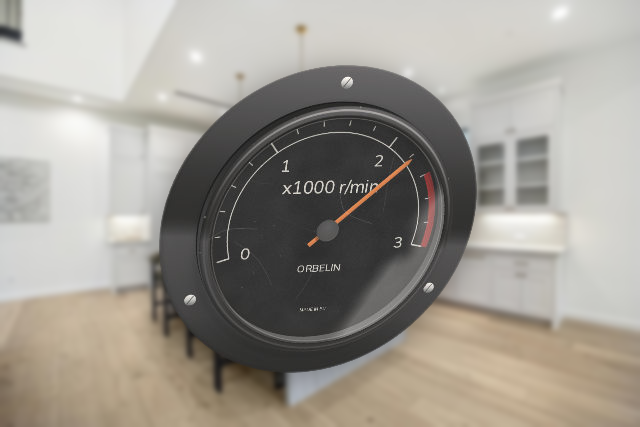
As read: 2200 rpm
